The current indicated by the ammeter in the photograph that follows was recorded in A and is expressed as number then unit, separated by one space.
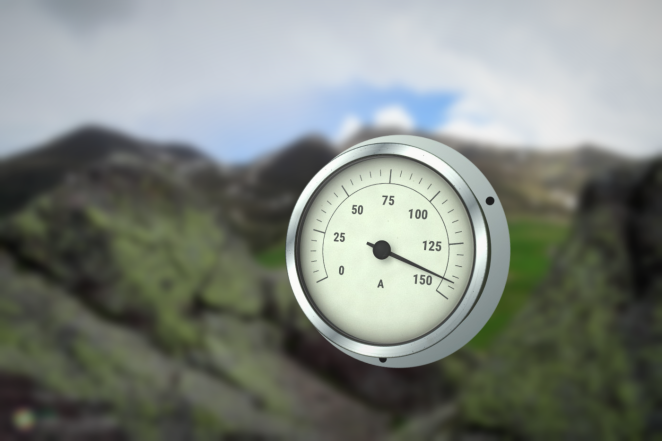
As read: 142.5 A
